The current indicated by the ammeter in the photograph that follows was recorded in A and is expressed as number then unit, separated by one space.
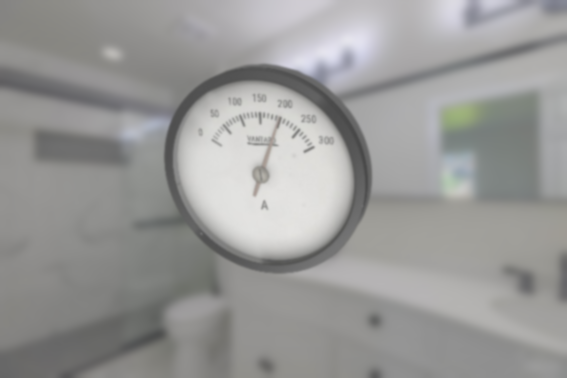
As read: 200 A
